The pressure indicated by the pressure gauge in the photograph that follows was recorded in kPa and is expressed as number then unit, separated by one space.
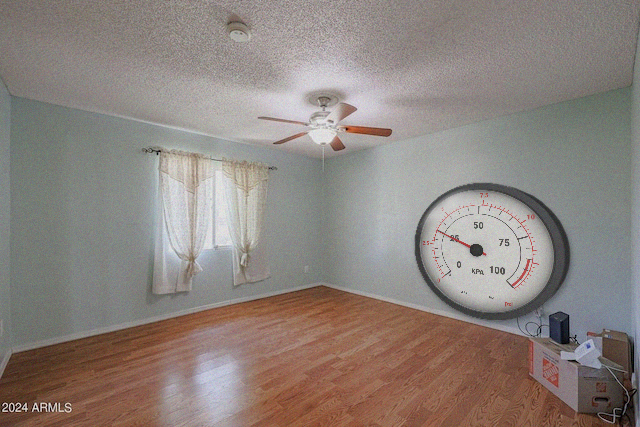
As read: 25 kPa
